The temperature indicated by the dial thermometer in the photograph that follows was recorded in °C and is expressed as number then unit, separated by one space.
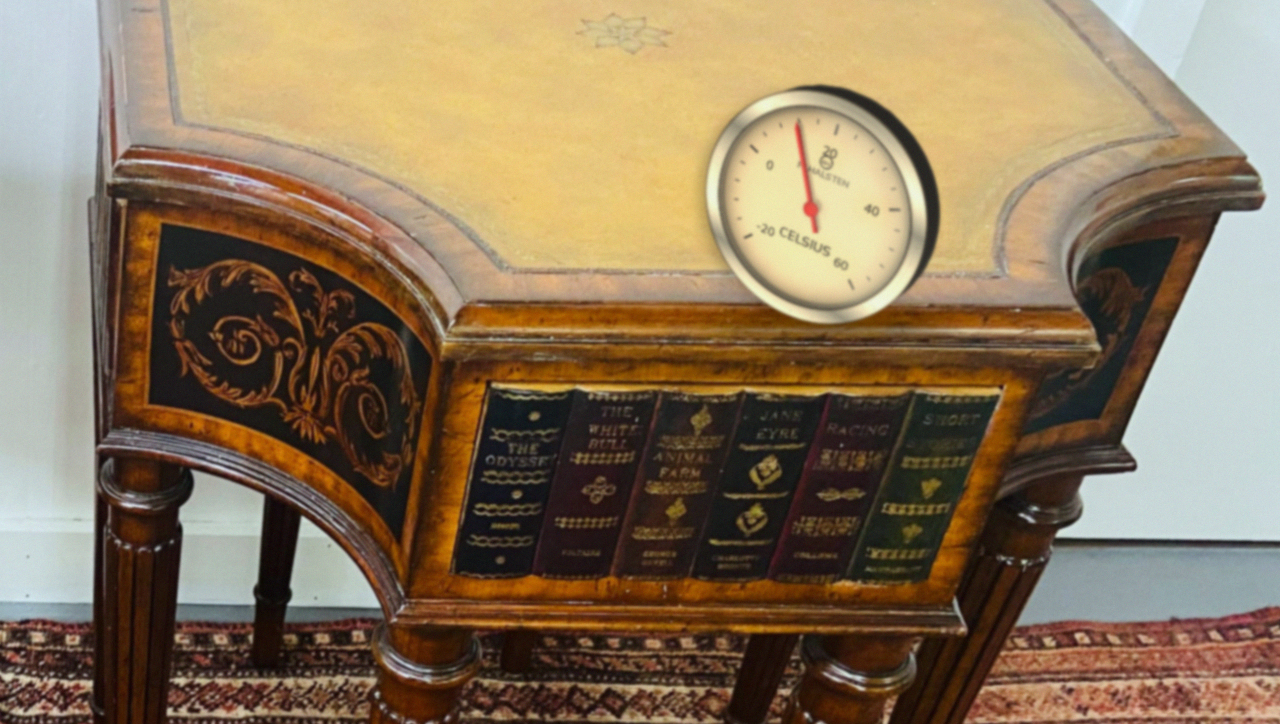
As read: 12 °C
